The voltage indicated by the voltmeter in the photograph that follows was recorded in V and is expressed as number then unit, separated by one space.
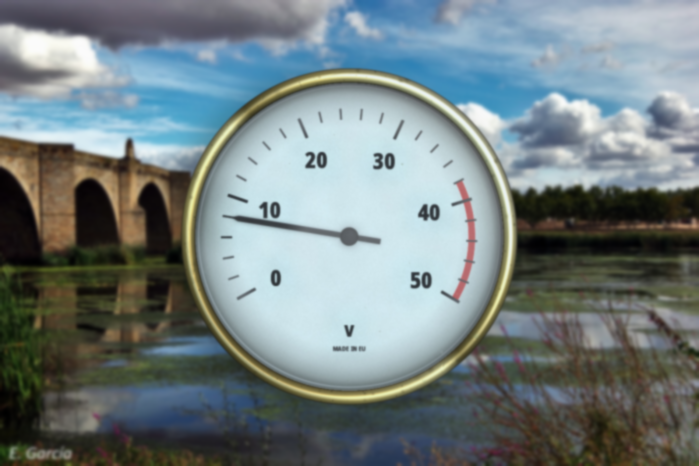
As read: 8 V
